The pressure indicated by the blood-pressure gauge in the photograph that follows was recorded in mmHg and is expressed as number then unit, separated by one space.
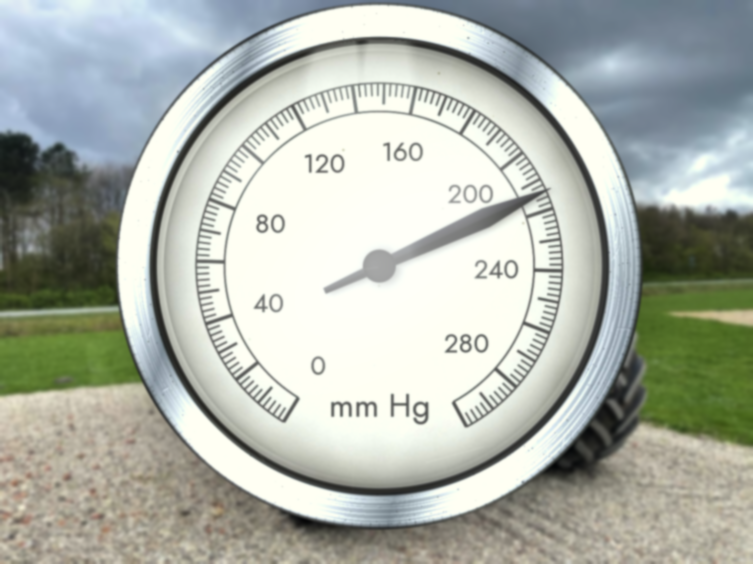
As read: 214 mmHg
